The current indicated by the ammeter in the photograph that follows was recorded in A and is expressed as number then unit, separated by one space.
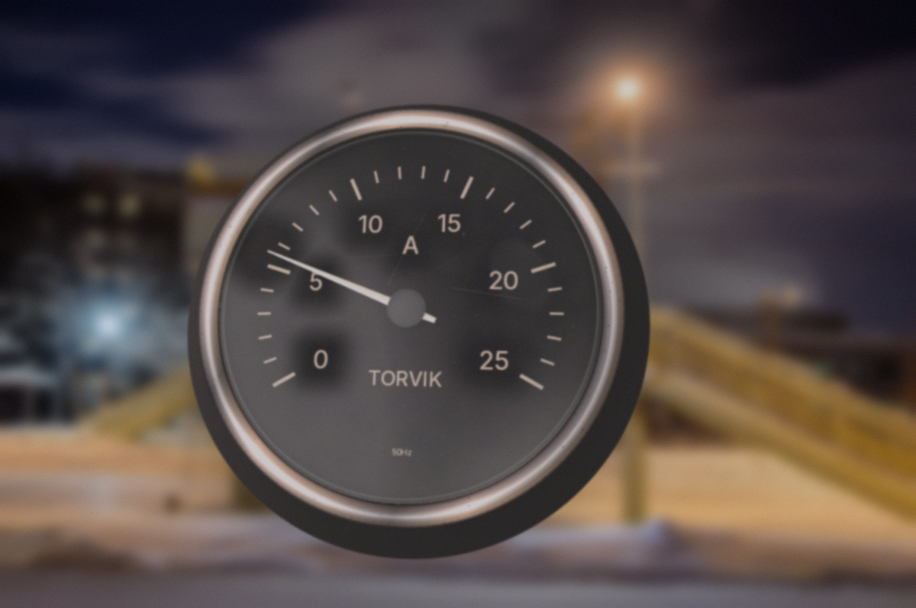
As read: 5.5 A
